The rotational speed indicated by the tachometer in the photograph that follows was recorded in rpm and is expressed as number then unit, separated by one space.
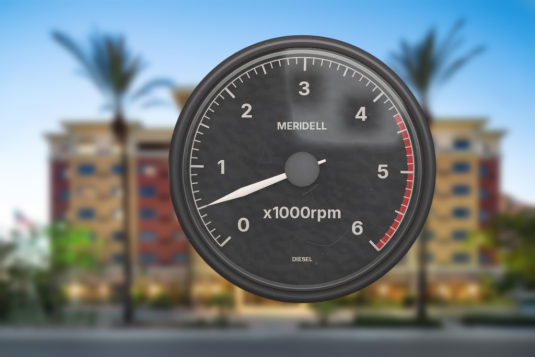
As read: 500 rpm
